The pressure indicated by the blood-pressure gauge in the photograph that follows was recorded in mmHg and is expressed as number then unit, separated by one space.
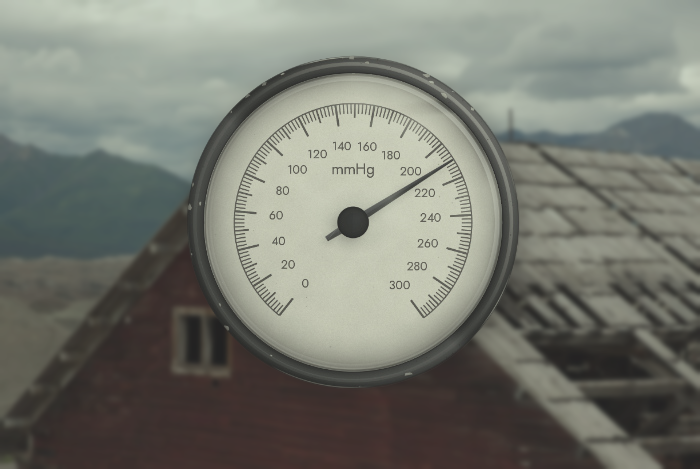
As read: 210 mmHg
